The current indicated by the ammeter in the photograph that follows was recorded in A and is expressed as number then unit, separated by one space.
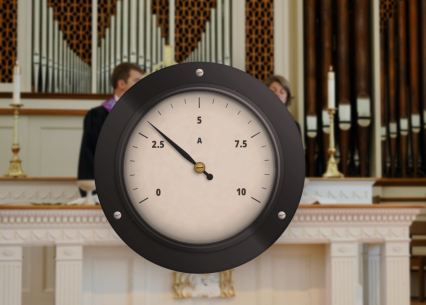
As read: 3 A
